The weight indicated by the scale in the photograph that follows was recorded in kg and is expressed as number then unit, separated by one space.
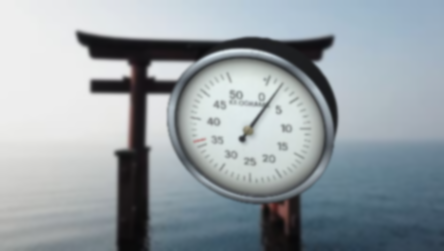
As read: 2 kg
